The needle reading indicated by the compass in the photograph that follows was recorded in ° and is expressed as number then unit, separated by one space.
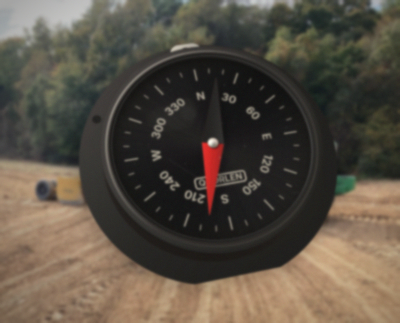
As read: 195 °
